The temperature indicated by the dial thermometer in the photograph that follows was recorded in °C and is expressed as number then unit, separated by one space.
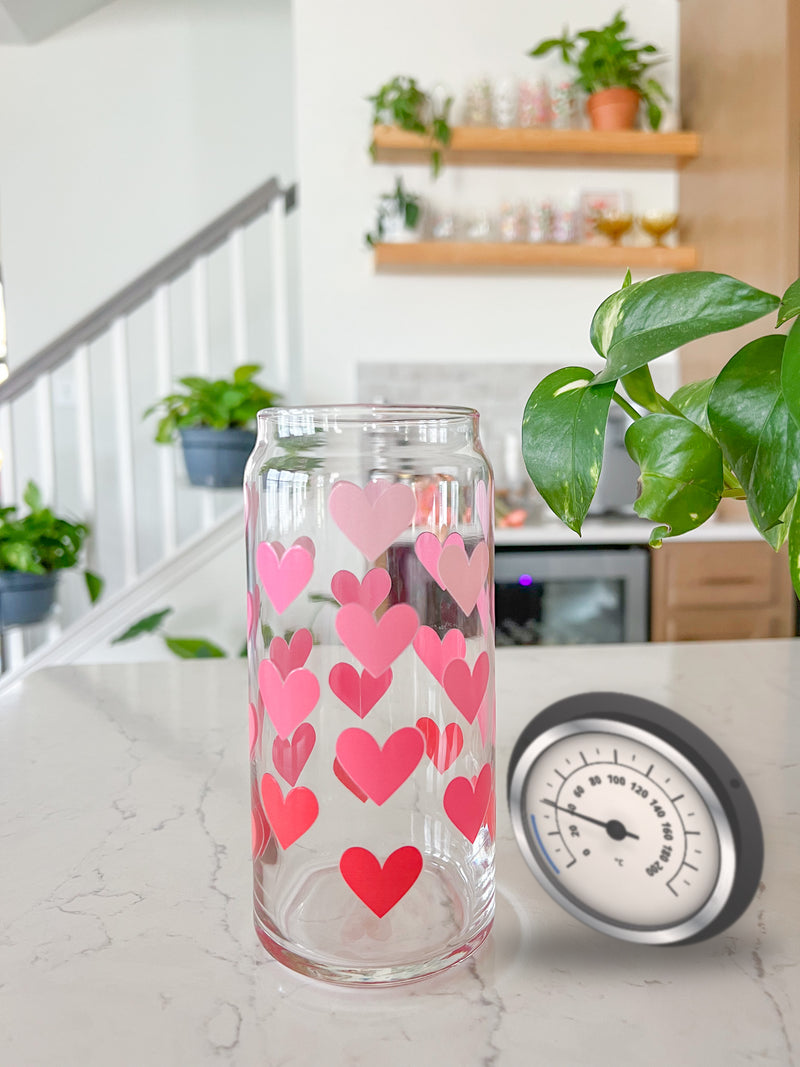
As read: 40 °C
